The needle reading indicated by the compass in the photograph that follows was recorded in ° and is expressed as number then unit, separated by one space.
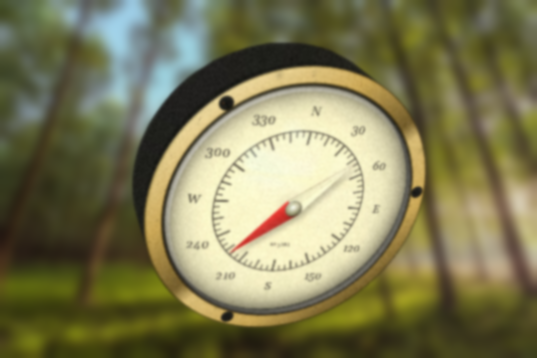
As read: 225 °
